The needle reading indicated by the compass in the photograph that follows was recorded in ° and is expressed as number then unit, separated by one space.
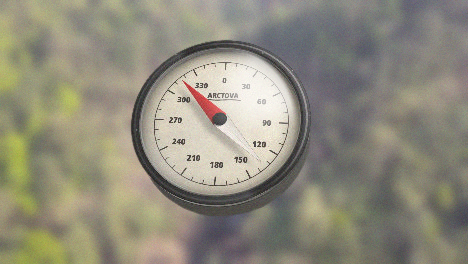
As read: 315 °
